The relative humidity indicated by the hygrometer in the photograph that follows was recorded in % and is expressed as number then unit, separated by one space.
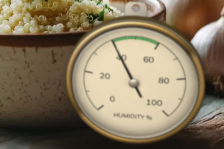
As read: 40 %
